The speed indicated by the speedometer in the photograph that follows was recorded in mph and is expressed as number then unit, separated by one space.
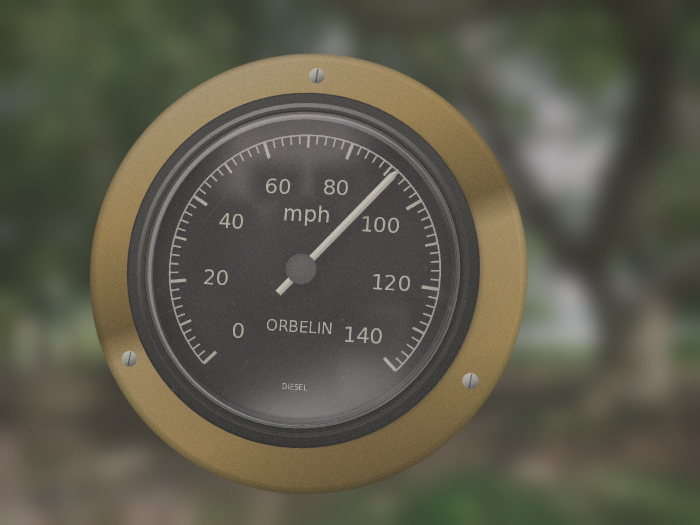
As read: 92 mph
